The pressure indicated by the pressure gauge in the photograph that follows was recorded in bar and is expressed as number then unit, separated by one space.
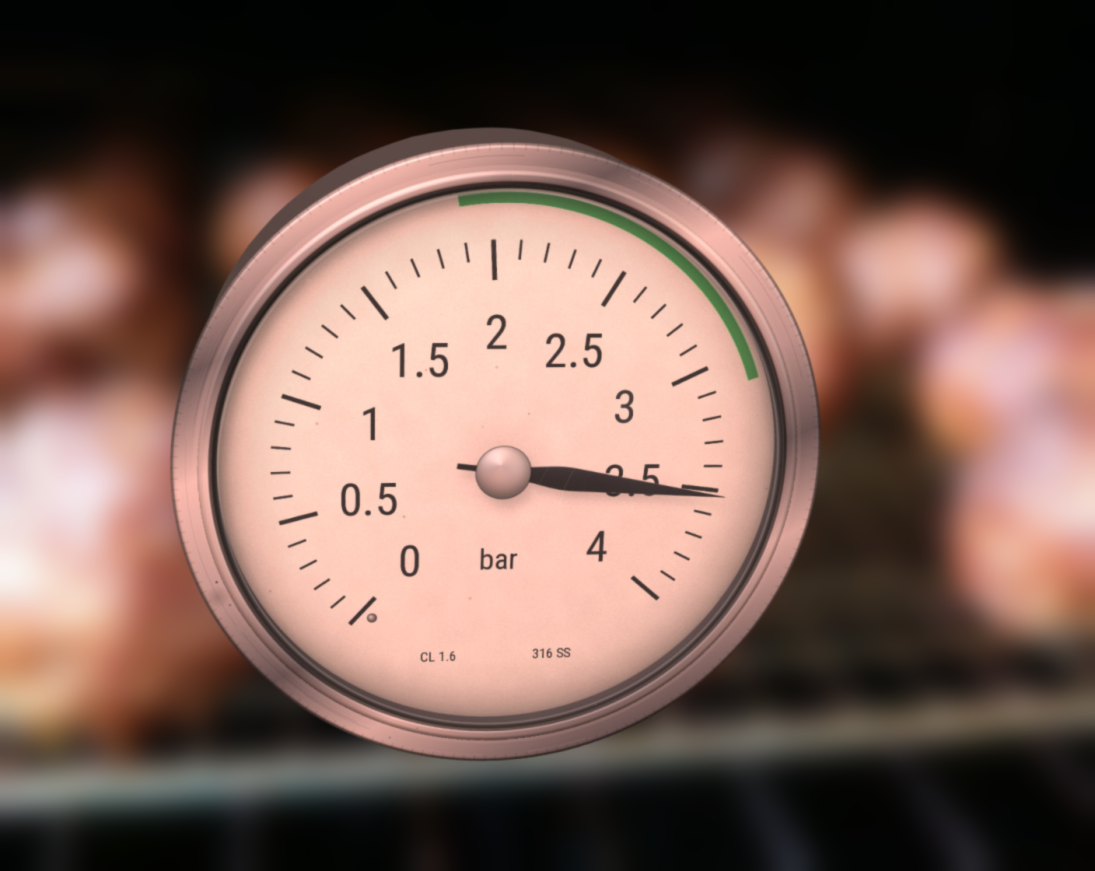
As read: 3.5 bar
